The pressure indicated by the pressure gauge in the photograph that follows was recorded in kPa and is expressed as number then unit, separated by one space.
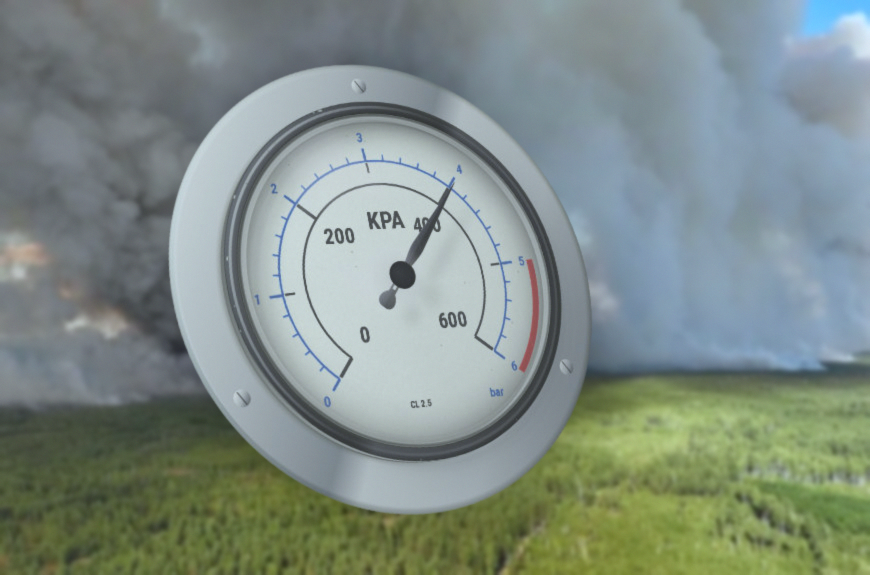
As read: 400 kPa
